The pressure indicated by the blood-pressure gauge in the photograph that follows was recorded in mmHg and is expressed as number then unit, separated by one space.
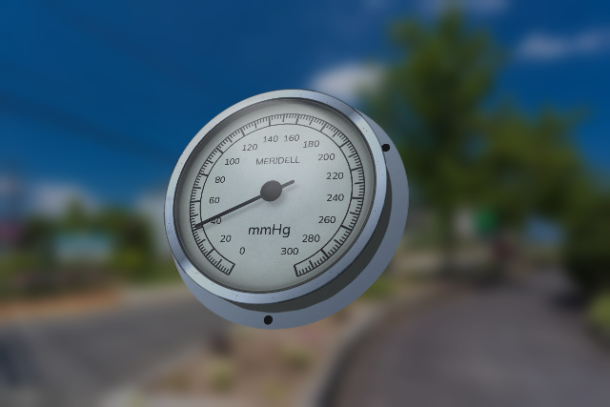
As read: 40 mmHg
